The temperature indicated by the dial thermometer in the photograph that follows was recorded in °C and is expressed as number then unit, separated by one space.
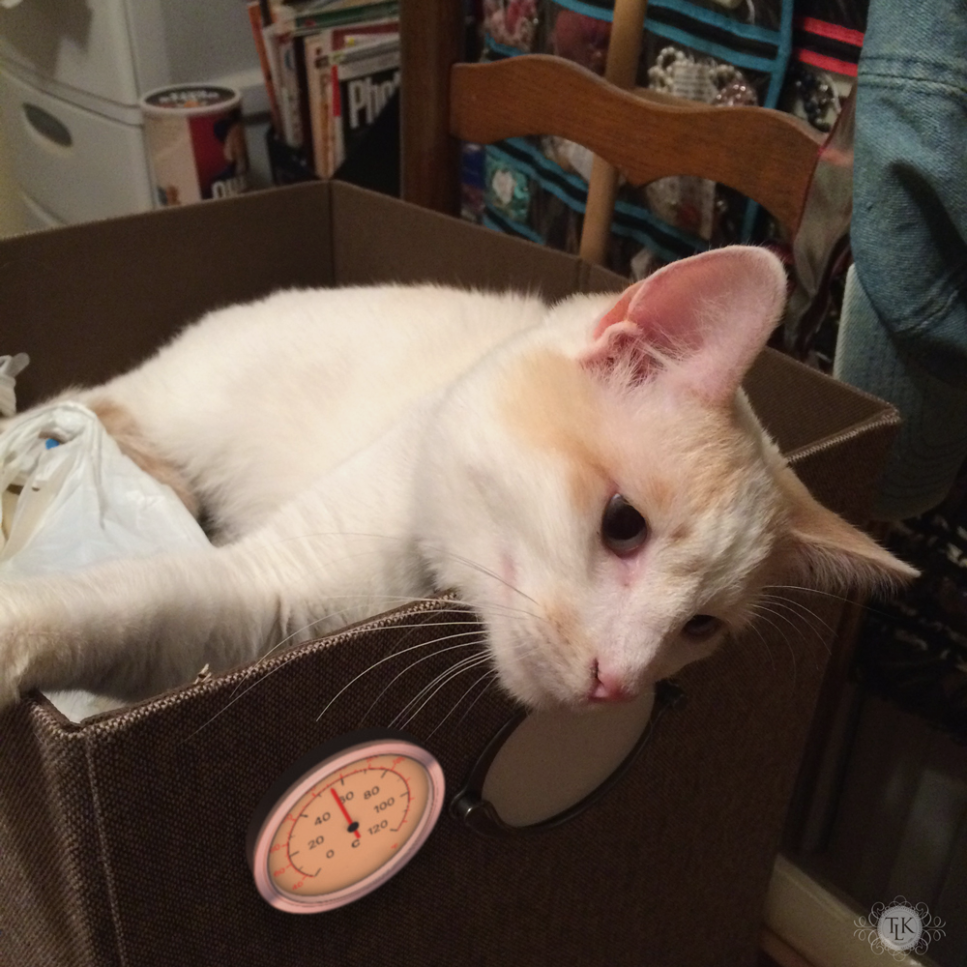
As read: 55 °C
